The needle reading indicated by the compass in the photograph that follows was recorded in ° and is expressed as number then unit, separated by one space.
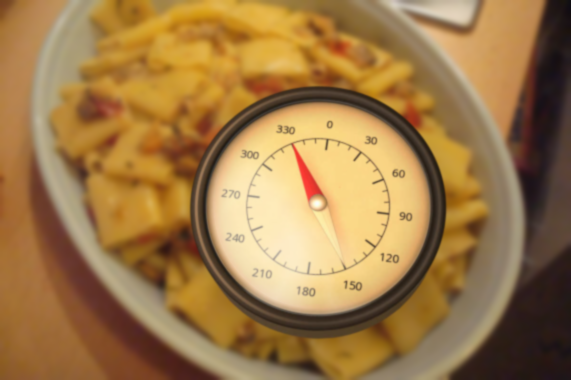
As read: 330 °
